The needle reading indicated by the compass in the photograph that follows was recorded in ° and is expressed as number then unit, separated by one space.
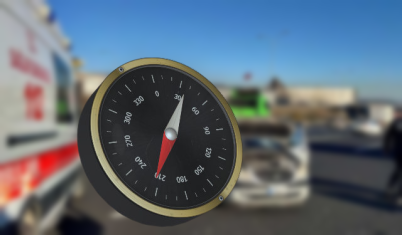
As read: 215 °
